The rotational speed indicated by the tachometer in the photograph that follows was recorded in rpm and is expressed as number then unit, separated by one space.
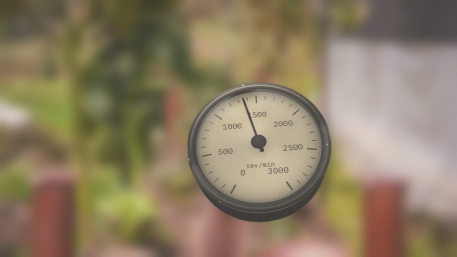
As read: 1350 rpm
